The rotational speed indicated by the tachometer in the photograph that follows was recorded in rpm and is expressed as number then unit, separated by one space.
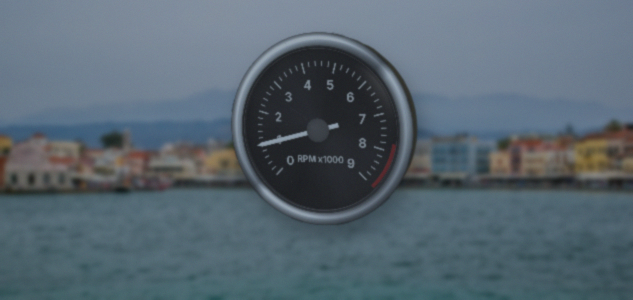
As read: 1000 rpm
